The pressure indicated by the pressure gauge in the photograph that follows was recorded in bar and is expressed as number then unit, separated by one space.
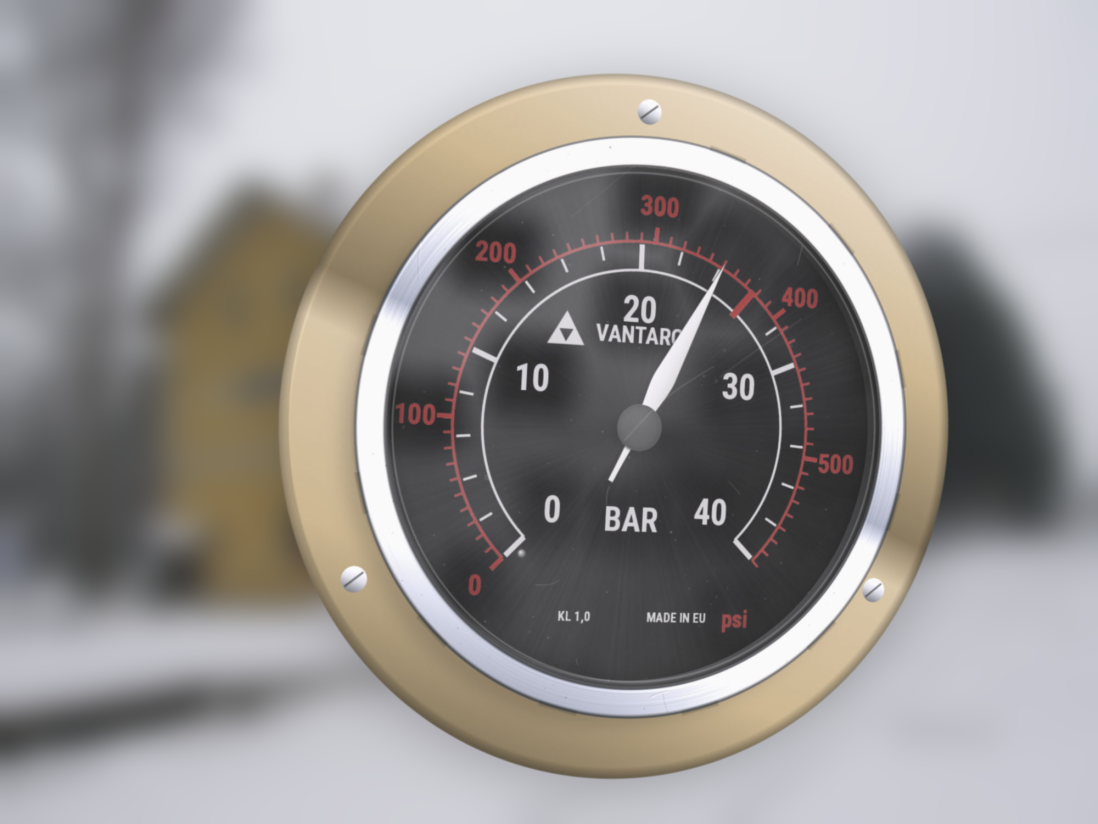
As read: 24 bar
